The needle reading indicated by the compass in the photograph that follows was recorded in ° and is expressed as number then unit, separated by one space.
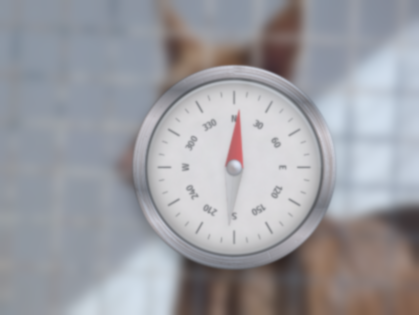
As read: 5 °
